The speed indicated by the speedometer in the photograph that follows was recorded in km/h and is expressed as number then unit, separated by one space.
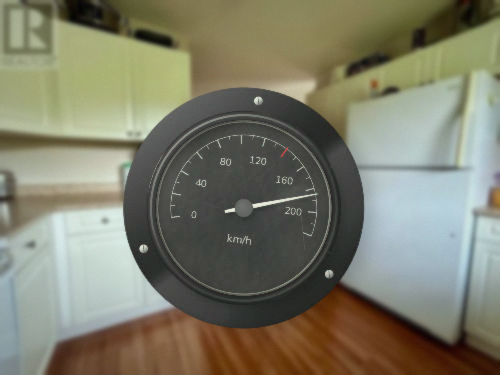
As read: 185 km/h
